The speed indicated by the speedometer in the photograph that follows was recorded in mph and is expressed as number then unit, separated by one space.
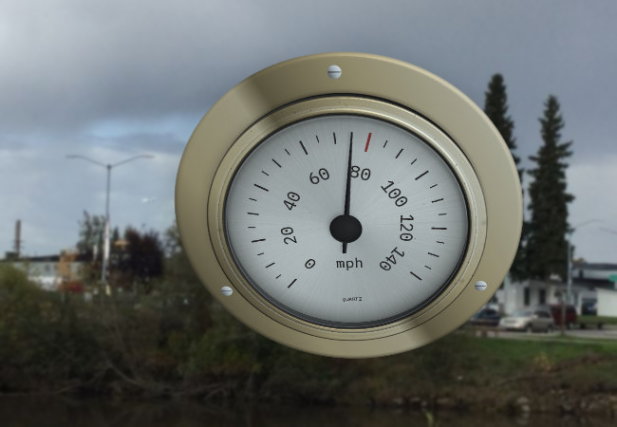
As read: 75 mph
